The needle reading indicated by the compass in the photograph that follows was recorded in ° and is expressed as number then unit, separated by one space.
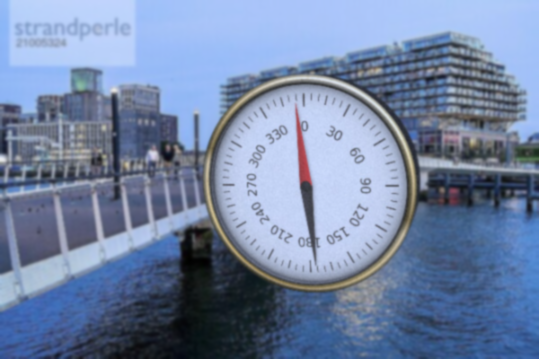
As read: 355 °
